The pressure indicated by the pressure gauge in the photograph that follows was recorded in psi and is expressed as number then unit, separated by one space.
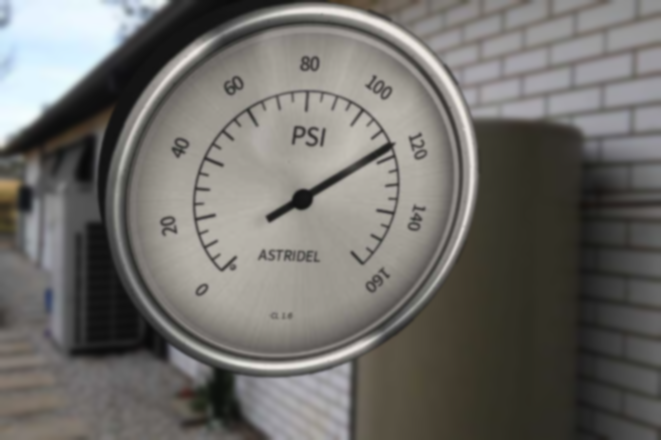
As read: 115 psi
